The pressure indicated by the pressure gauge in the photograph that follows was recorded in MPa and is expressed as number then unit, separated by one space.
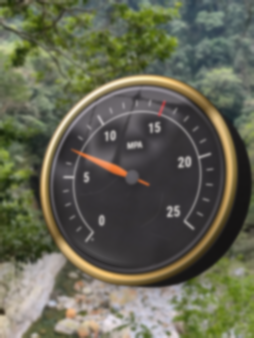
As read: 7 MPa
